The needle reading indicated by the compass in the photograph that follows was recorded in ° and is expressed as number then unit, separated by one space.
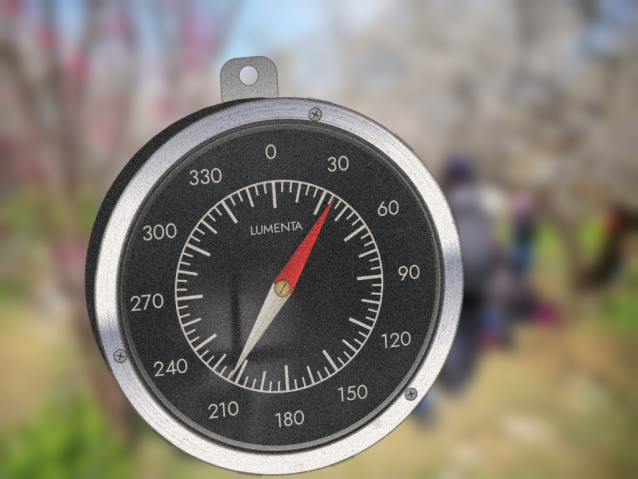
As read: 35 °
